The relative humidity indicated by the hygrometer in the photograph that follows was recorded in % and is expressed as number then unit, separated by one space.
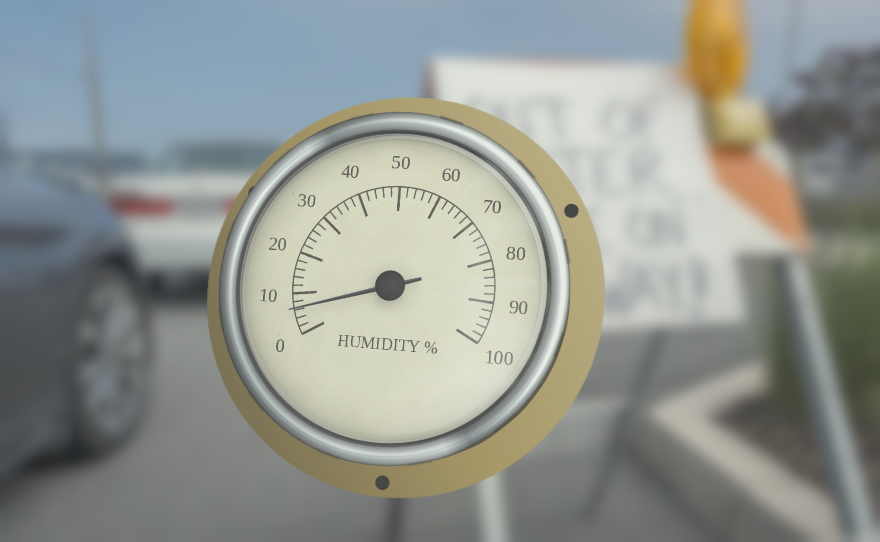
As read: 6 %
